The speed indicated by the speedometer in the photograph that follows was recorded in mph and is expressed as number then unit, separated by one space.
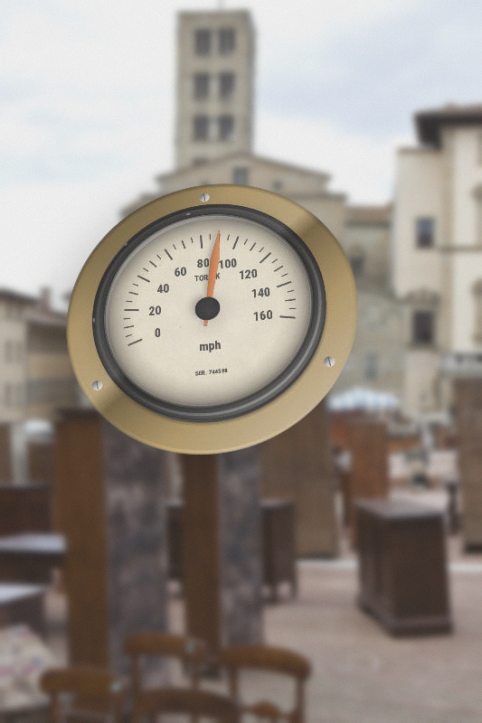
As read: 90 mph
